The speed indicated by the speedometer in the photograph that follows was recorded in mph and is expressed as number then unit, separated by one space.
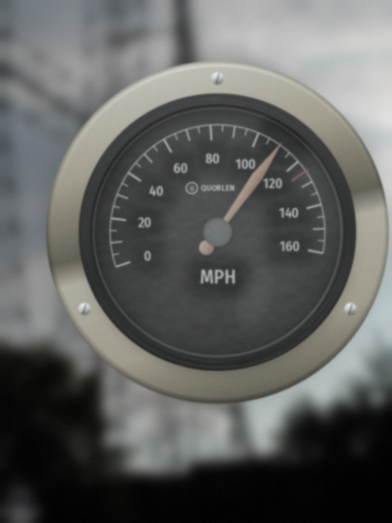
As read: 110 mph
